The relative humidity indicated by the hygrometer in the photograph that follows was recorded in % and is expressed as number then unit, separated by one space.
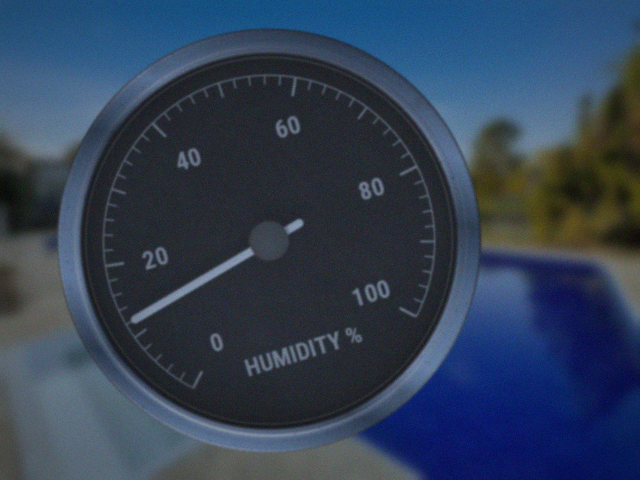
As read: 12 %
